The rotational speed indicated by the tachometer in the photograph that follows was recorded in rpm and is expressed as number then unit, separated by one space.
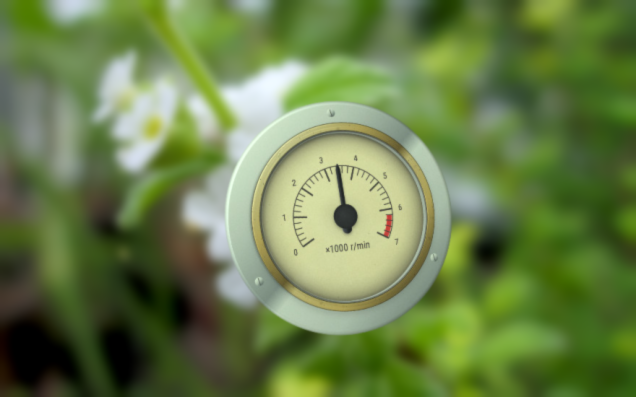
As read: 3400 rpm
